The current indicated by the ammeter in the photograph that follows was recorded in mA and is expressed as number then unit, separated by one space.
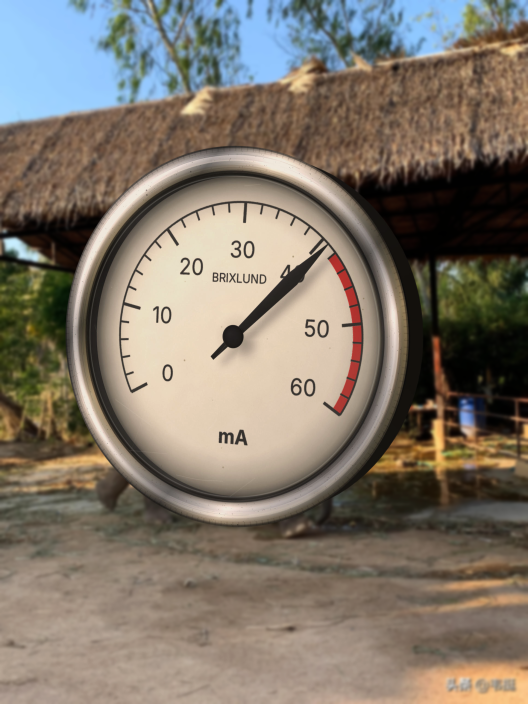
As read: 41 mA
